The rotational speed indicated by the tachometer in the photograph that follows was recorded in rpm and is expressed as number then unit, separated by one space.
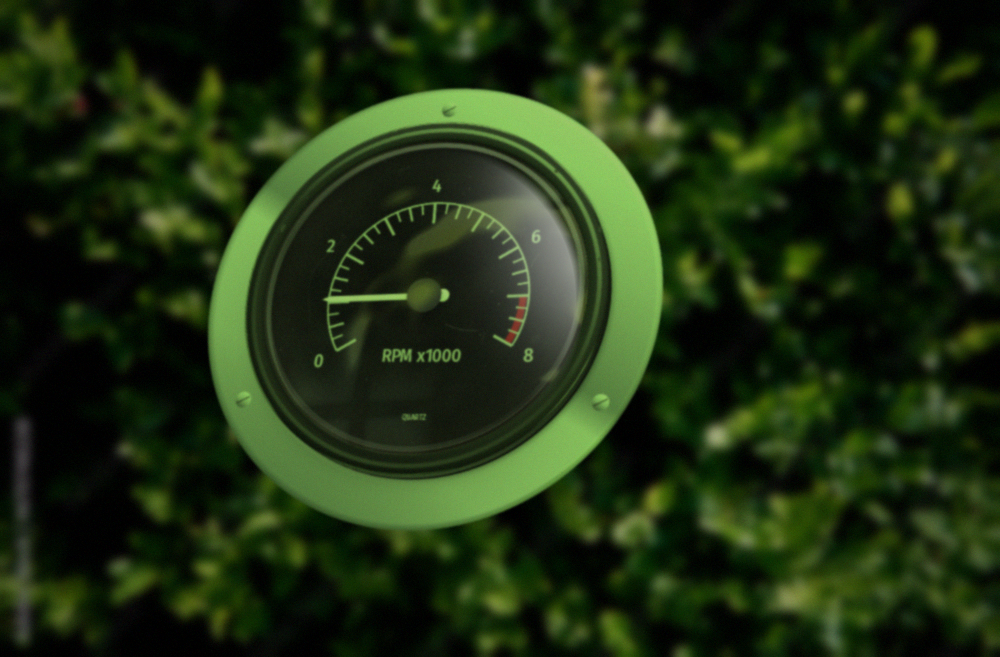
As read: 1000 rpm
